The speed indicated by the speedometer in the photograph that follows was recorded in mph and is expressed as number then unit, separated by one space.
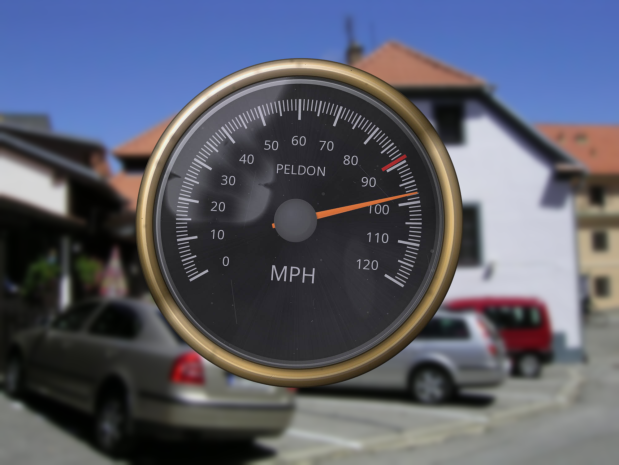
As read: 98 mph
